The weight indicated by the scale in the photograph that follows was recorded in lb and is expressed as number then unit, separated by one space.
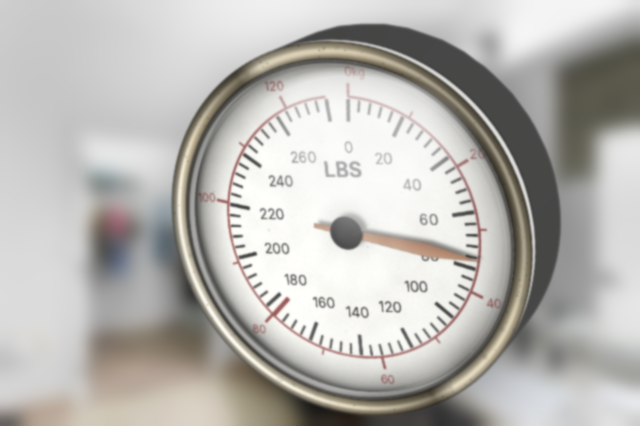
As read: 76 lb
